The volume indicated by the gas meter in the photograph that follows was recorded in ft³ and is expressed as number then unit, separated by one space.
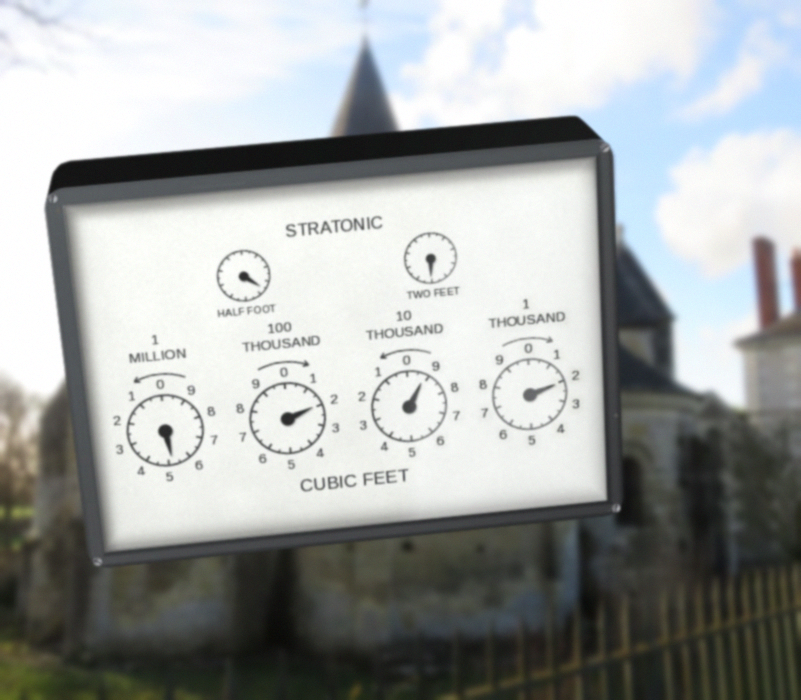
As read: 519200 ft³
